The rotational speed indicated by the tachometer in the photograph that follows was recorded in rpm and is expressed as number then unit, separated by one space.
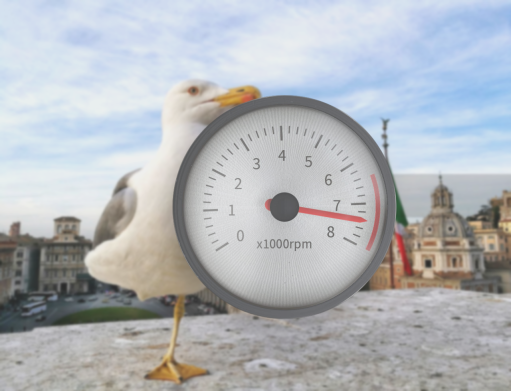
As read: 7400 rpm
